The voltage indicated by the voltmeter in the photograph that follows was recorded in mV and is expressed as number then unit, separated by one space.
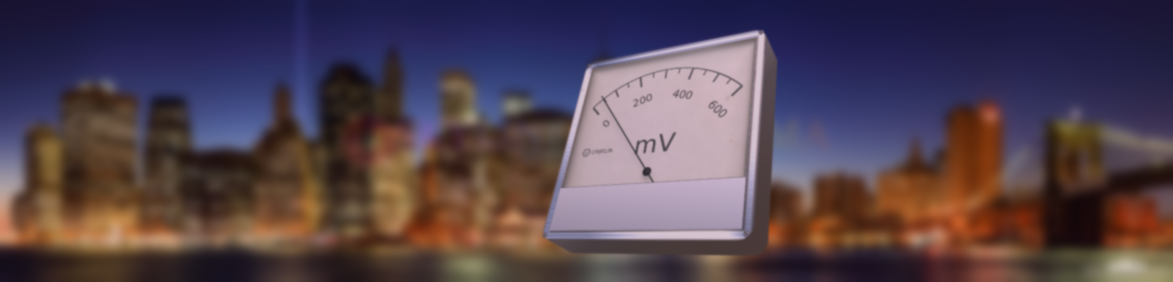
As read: 50 mV
